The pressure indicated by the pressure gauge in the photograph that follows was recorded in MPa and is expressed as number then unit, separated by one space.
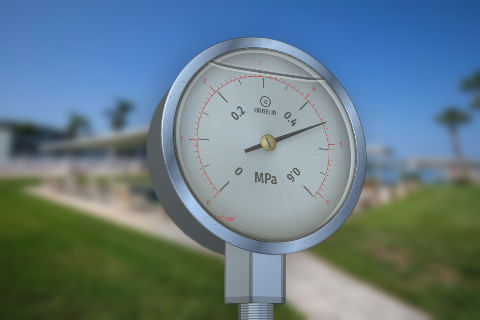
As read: 0.45 MPa
